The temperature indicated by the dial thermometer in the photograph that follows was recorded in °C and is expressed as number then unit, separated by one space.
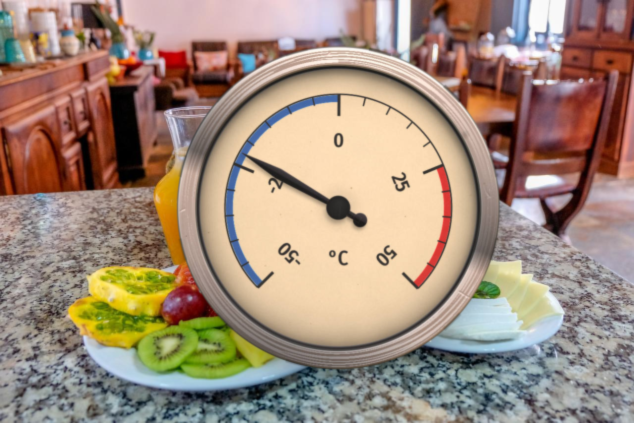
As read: -22.5 °C
